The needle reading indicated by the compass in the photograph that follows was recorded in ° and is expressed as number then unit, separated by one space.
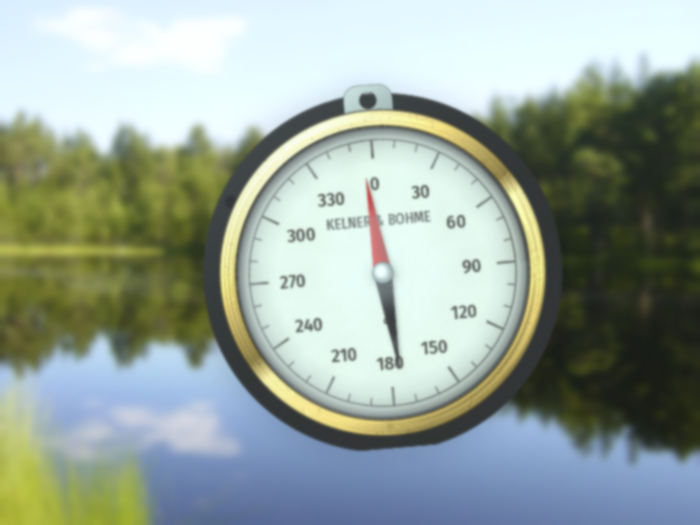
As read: 355 °
